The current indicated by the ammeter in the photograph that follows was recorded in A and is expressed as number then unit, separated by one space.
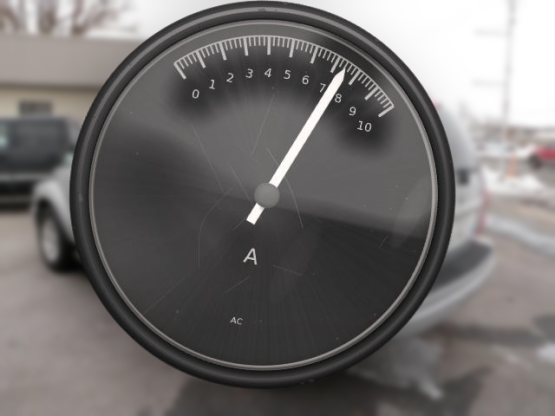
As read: 7.4 A
